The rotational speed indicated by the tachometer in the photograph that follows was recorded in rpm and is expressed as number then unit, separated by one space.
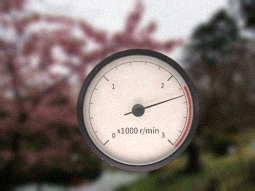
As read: 2300 rpm
